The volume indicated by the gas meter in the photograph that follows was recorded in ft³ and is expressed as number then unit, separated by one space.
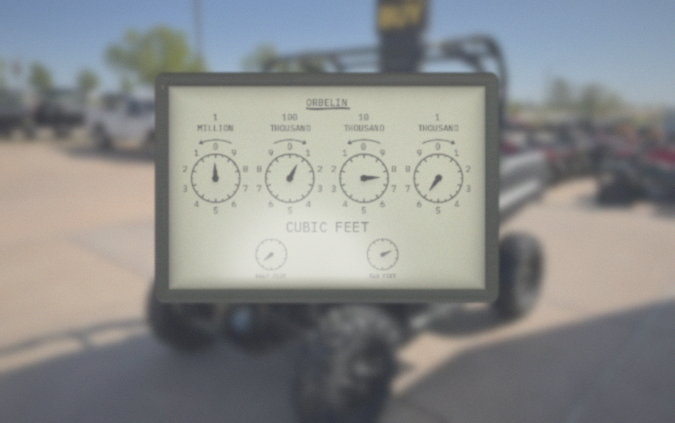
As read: 7600 ft³
